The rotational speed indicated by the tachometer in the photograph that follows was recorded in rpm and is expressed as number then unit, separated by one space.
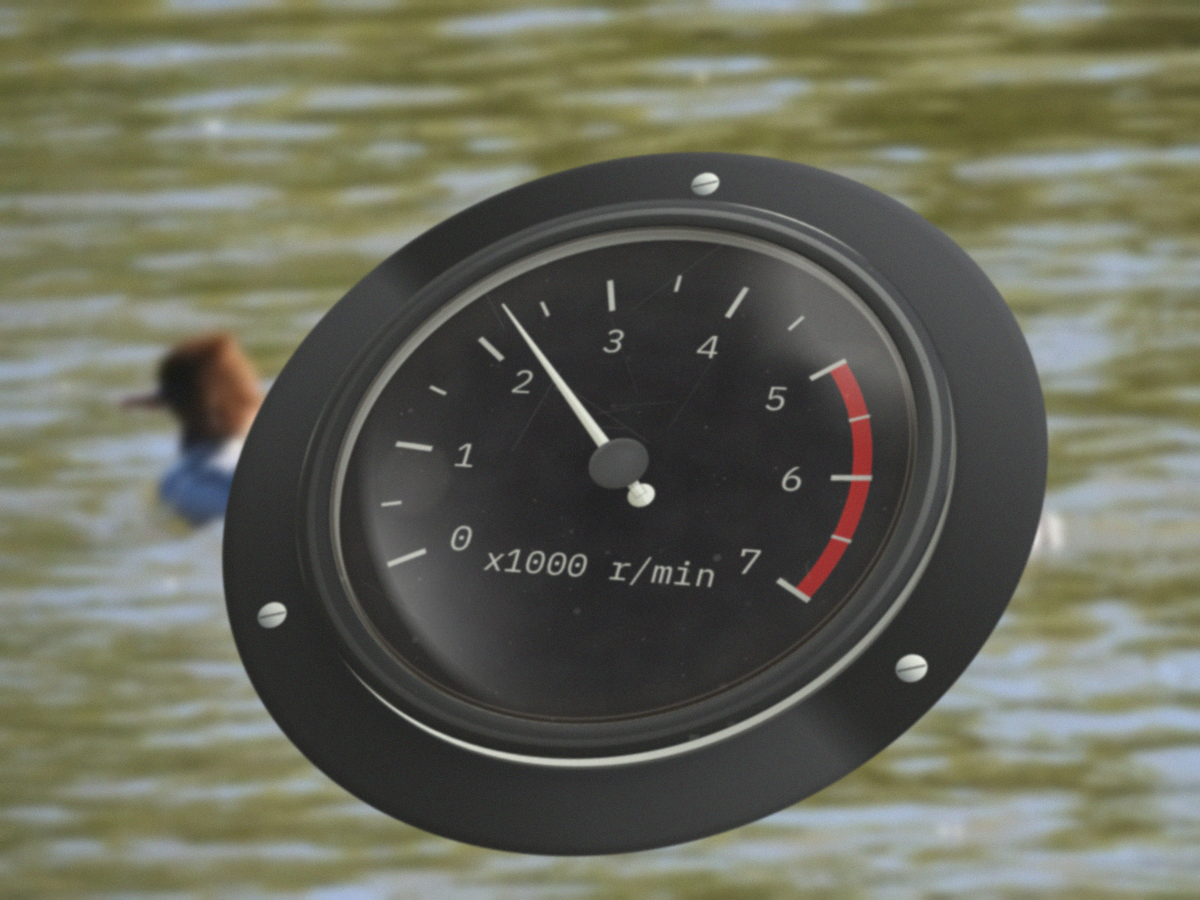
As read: 2250 rpm
